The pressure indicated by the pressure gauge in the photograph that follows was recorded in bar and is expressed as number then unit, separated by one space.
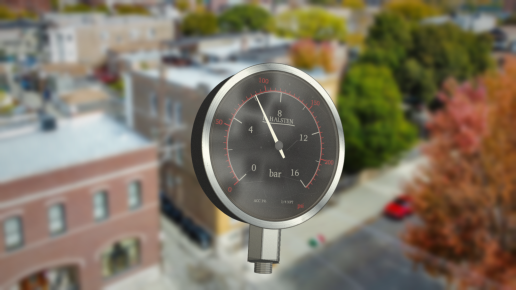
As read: 6 bar
